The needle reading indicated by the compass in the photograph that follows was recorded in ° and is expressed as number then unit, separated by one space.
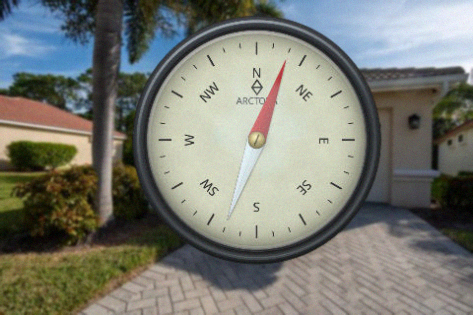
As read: 20 °
